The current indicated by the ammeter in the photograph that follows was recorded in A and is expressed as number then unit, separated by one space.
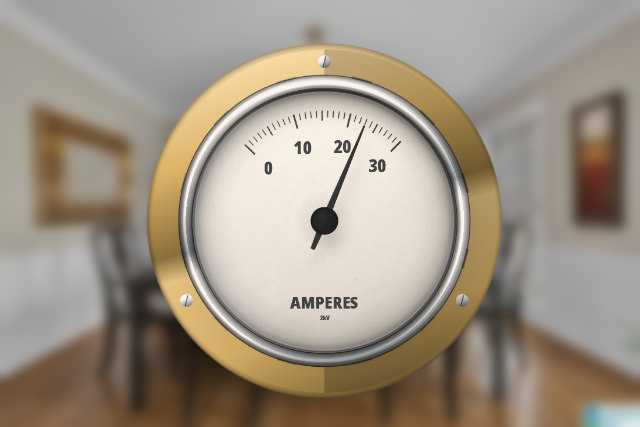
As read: 23 A
